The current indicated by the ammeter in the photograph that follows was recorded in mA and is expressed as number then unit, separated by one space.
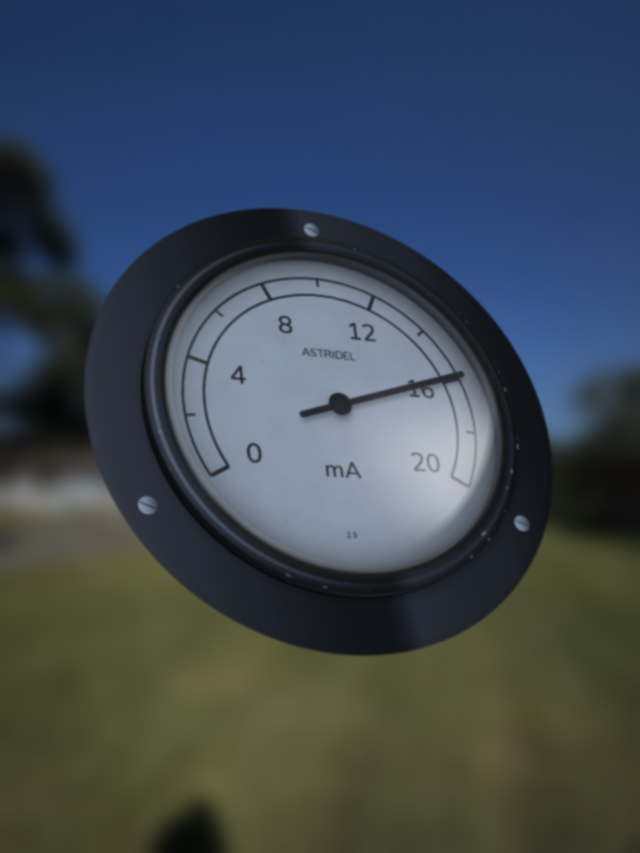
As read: 16 mA
